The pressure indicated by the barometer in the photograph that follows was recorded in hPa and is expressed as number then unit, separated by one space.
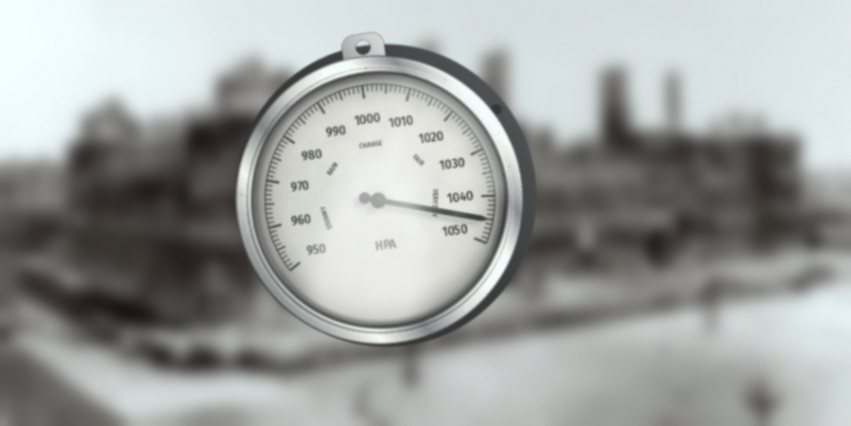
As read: 1045 hPa
